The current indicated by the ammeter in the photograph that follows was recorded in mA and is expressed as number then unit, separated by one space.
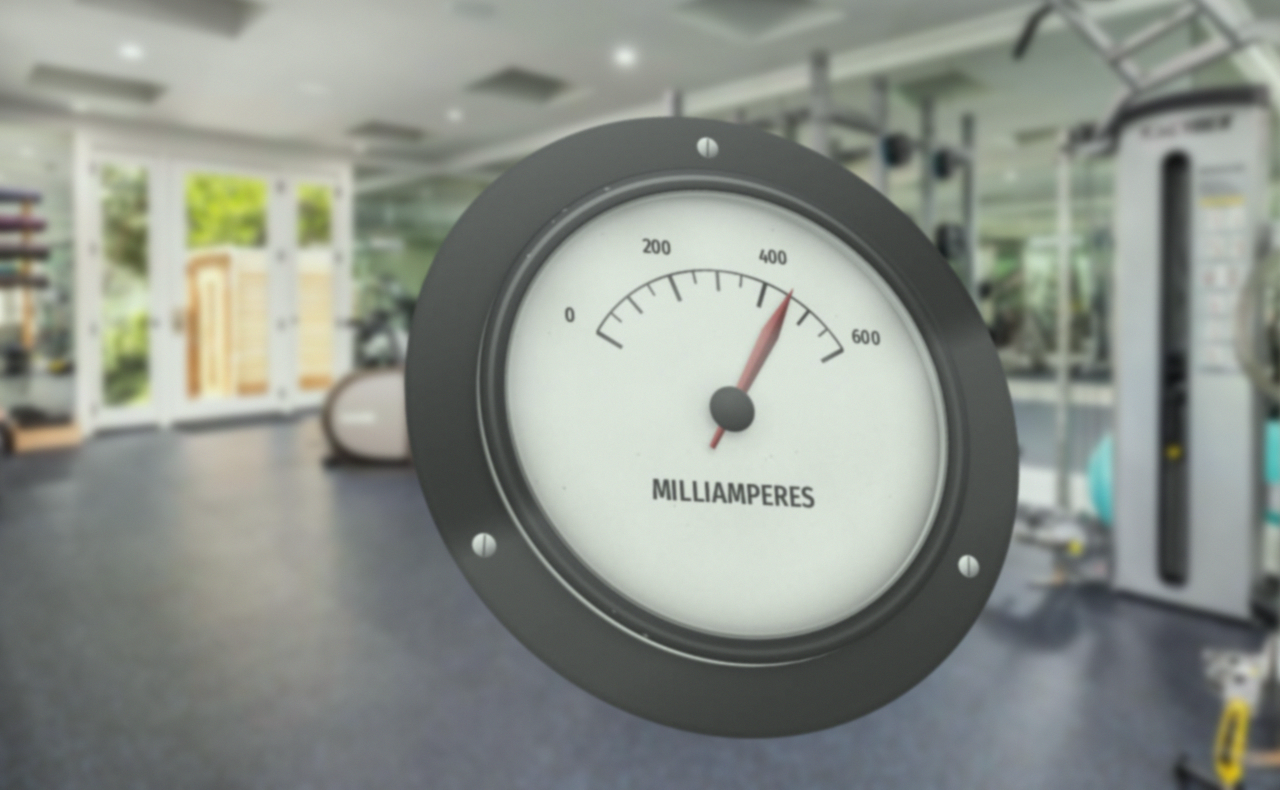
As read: 450 mA
